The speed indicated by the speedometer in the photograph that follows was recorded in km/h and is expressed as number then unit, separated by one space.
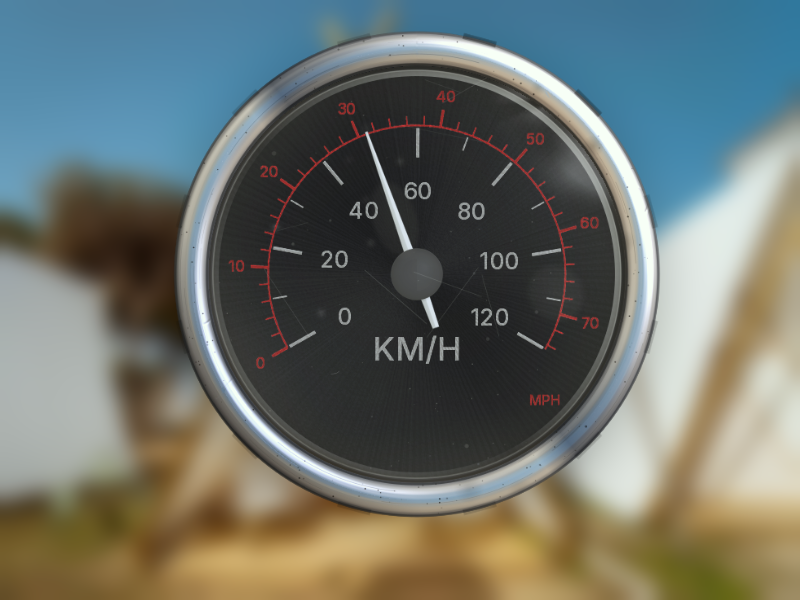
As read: 50 km/h
